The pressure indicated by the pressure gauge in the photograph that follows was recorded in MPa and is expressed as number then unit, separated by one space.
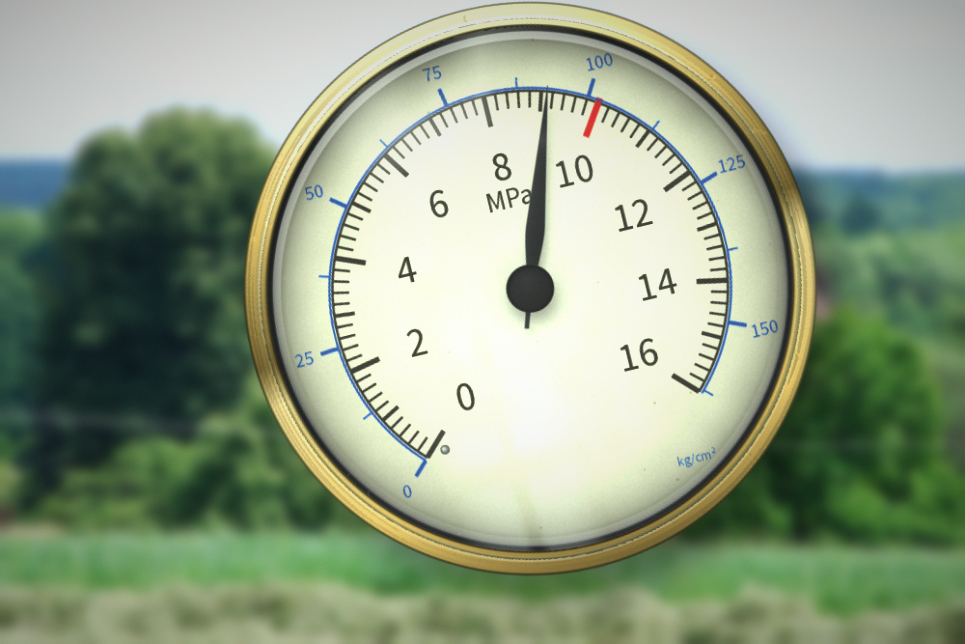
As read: 9.1 MPa
